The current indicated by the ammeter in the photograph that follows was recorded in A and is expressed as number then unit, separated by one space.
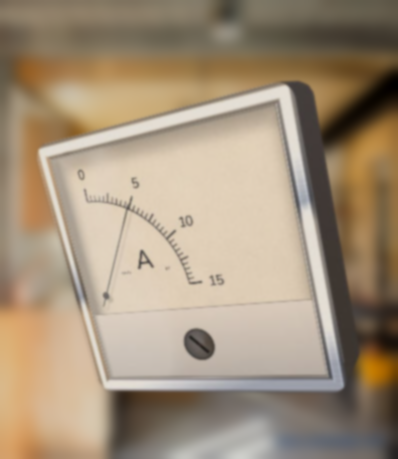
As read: 5 A
